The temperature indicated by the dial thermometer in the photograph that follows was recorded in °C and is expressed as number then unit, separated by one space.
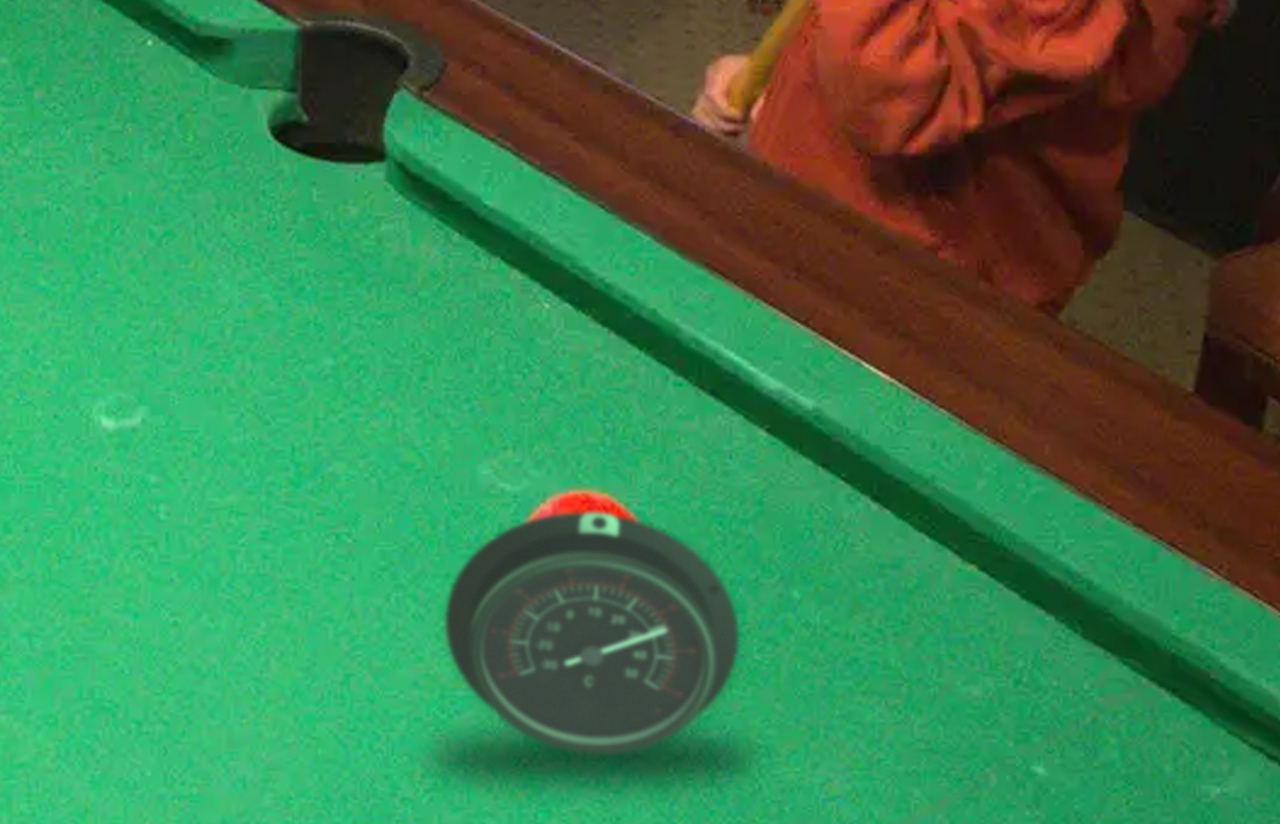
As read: 30 °C
